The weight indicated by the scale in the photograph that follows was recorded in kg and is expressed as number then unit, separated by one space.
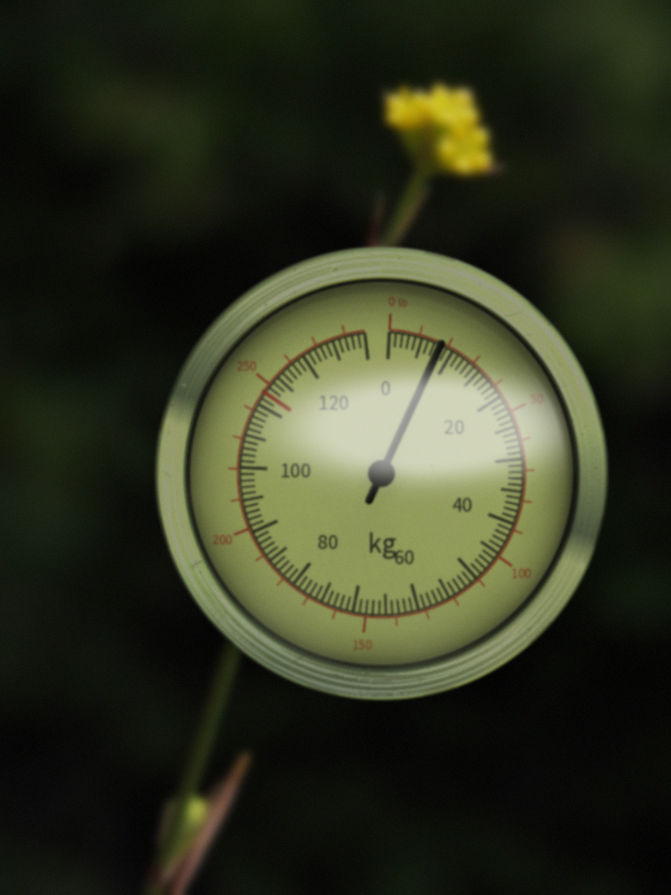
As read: 8 kg
